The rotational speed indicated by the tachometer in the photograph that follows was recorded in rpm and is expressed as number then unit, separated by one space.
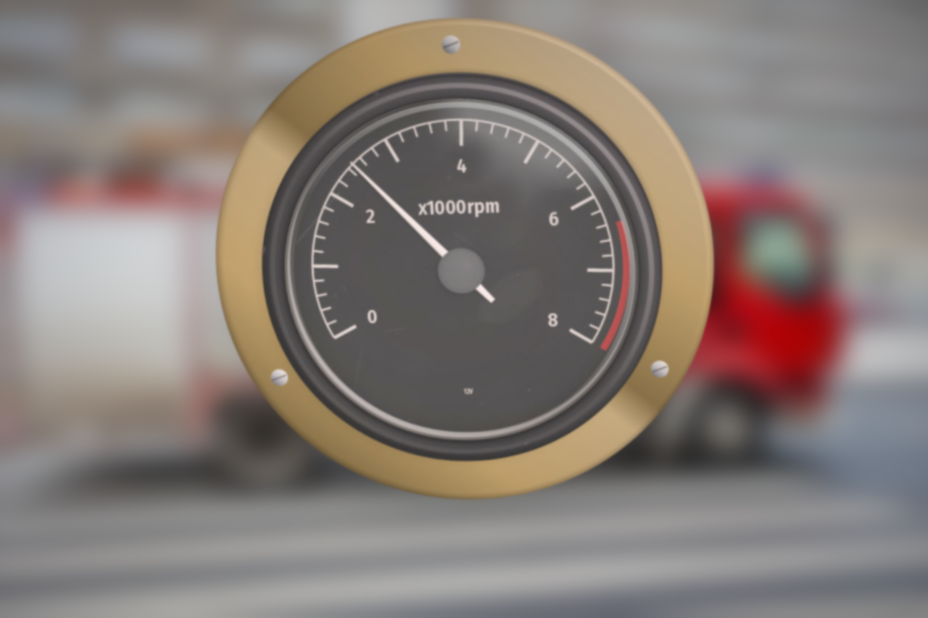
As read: 2500 rpm
